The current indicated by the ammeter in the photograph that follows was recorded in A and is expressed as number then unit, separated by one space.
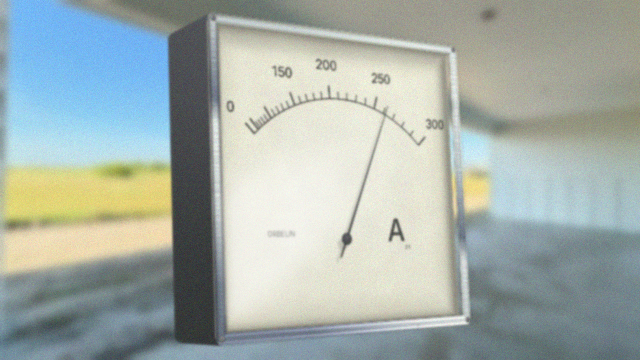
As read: 260 A
